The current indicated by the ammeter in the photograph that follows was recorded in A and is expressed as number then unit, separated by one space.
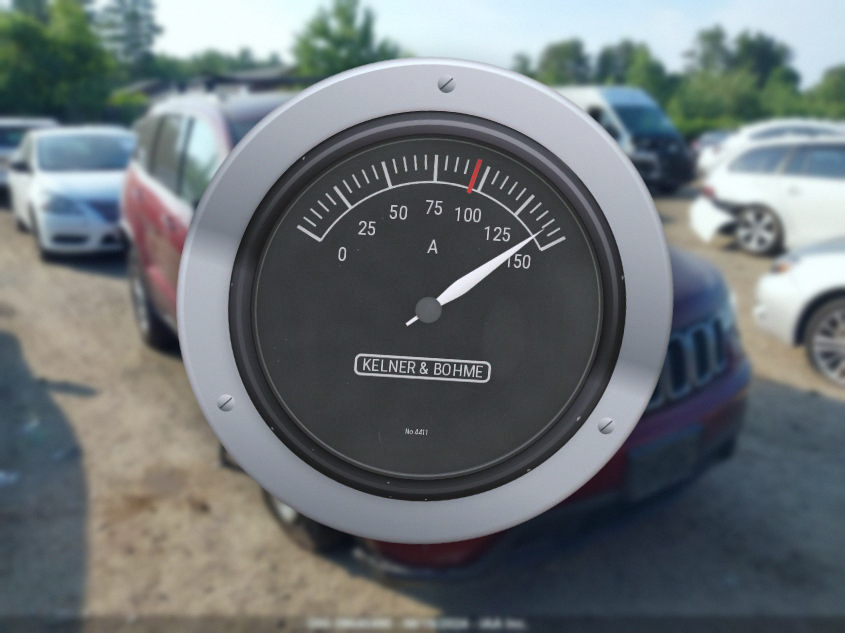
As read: 140 A
